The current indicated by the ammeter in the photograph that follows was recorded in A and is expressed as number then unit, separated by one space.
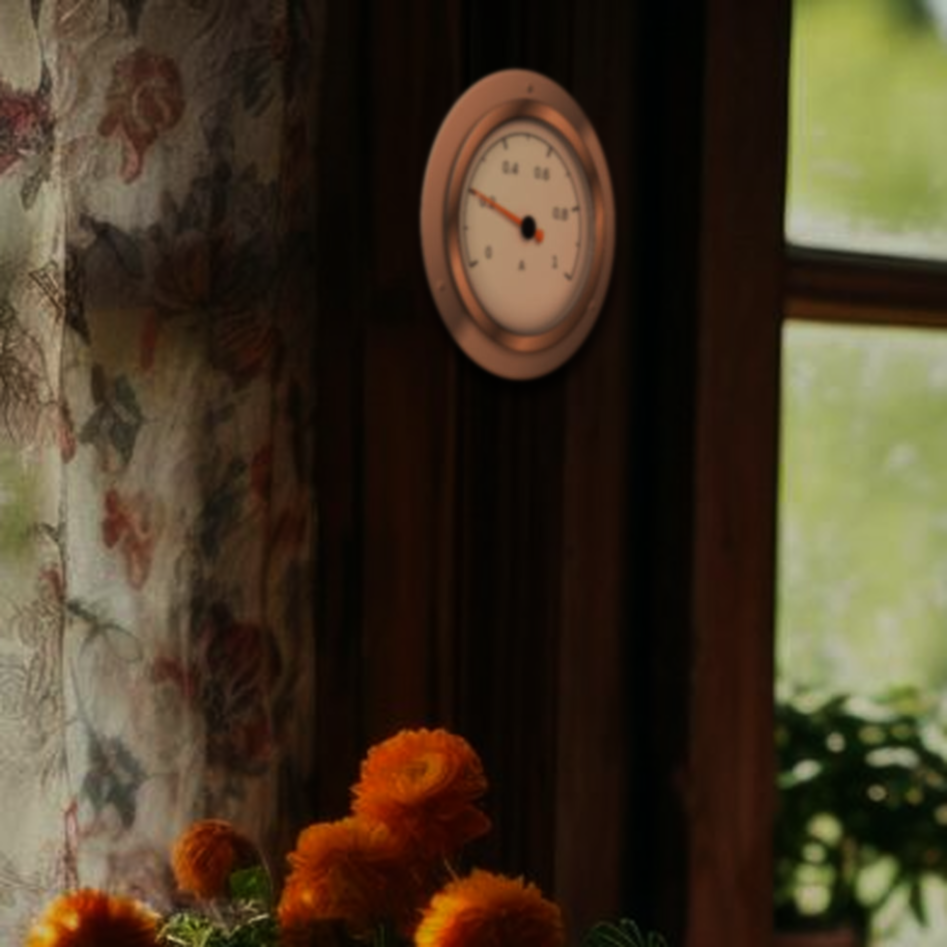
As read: 0.2 A
